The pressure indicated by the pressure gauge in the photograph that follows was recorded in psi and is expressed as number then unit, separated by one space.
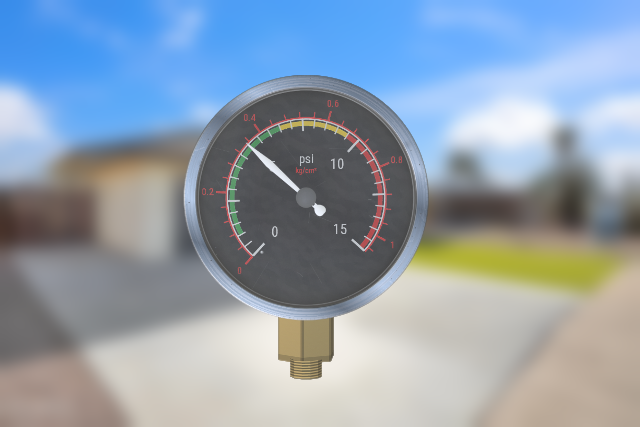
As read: 5 psi
